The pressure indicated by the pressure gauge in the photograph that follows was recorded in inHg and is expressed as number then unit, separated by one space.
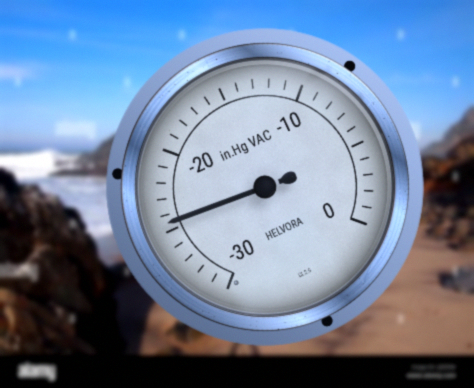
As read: -24.5 inHg
